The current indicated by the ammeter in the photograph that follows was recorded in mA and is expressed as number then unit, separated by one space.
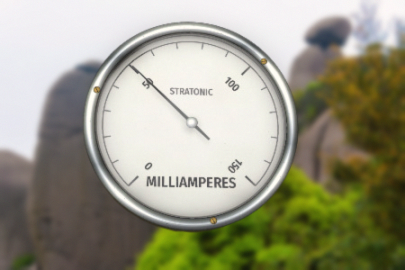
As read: 50 mA
